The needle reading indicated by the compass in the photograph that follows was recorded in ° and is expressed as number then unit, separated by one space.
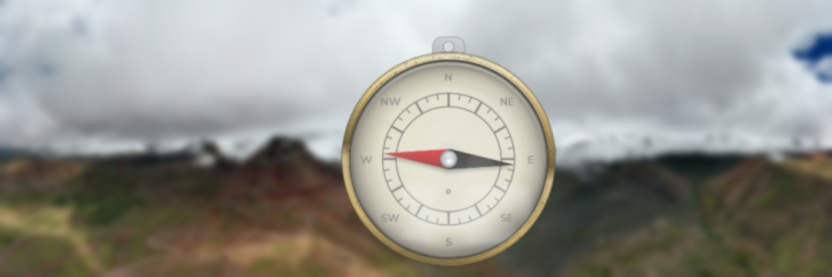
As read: 275 °
